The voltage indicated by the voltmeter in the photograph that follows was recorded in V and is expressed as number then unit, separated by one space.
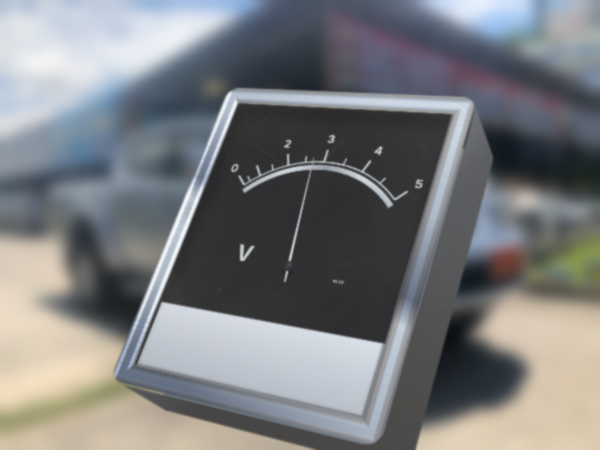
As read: 2.75 V
